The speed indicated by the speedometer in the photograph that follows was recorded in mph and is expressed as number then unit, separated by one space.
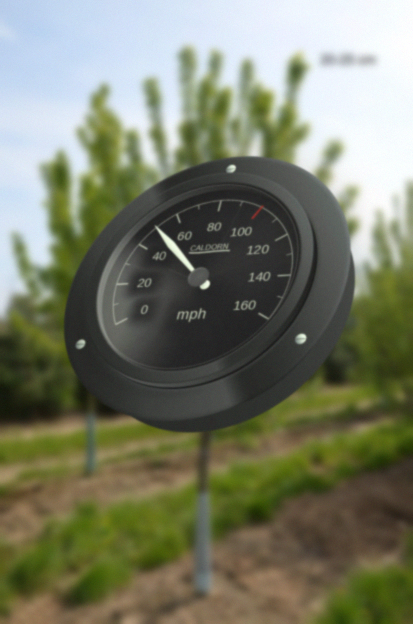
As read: 50 mph
